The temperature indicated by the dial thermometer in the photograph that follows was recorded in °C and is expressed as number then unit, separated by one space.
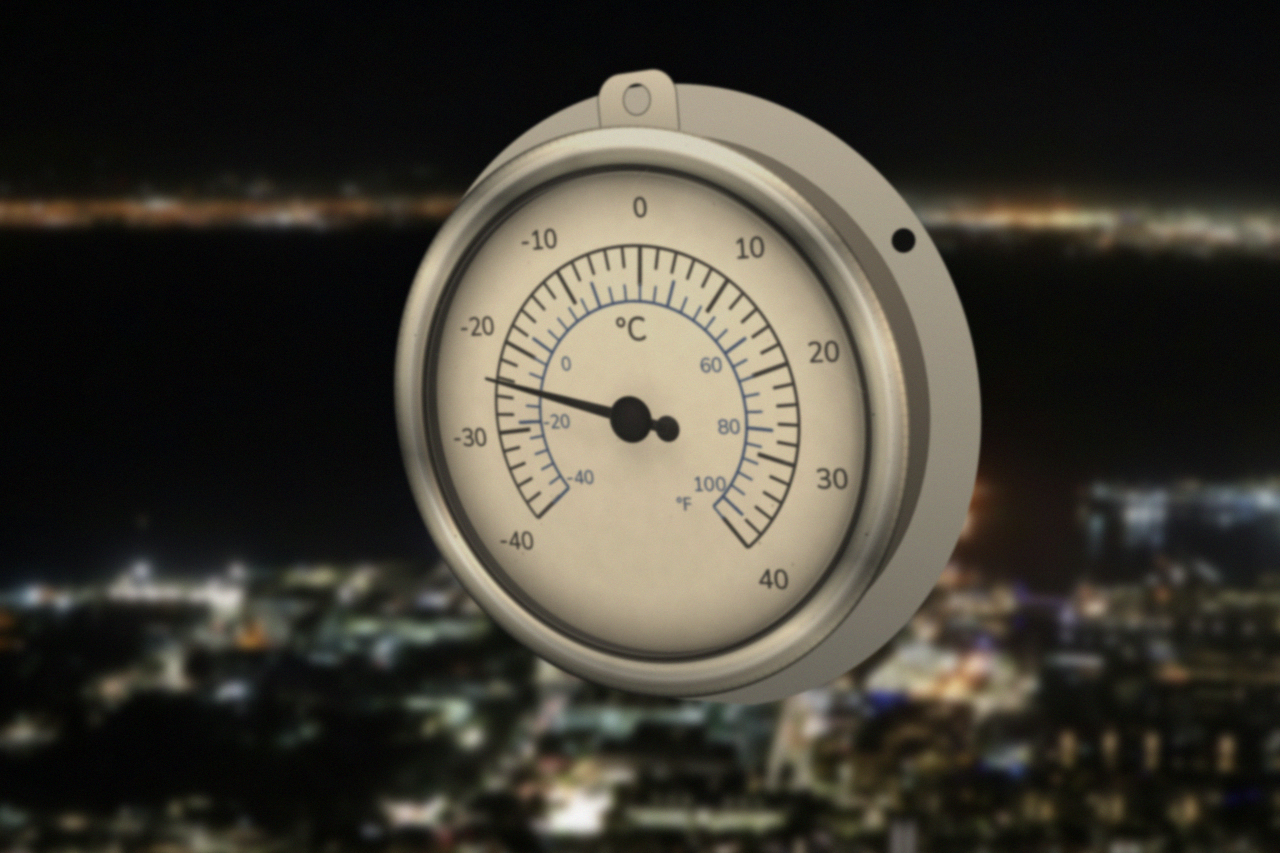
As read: -24 °C
